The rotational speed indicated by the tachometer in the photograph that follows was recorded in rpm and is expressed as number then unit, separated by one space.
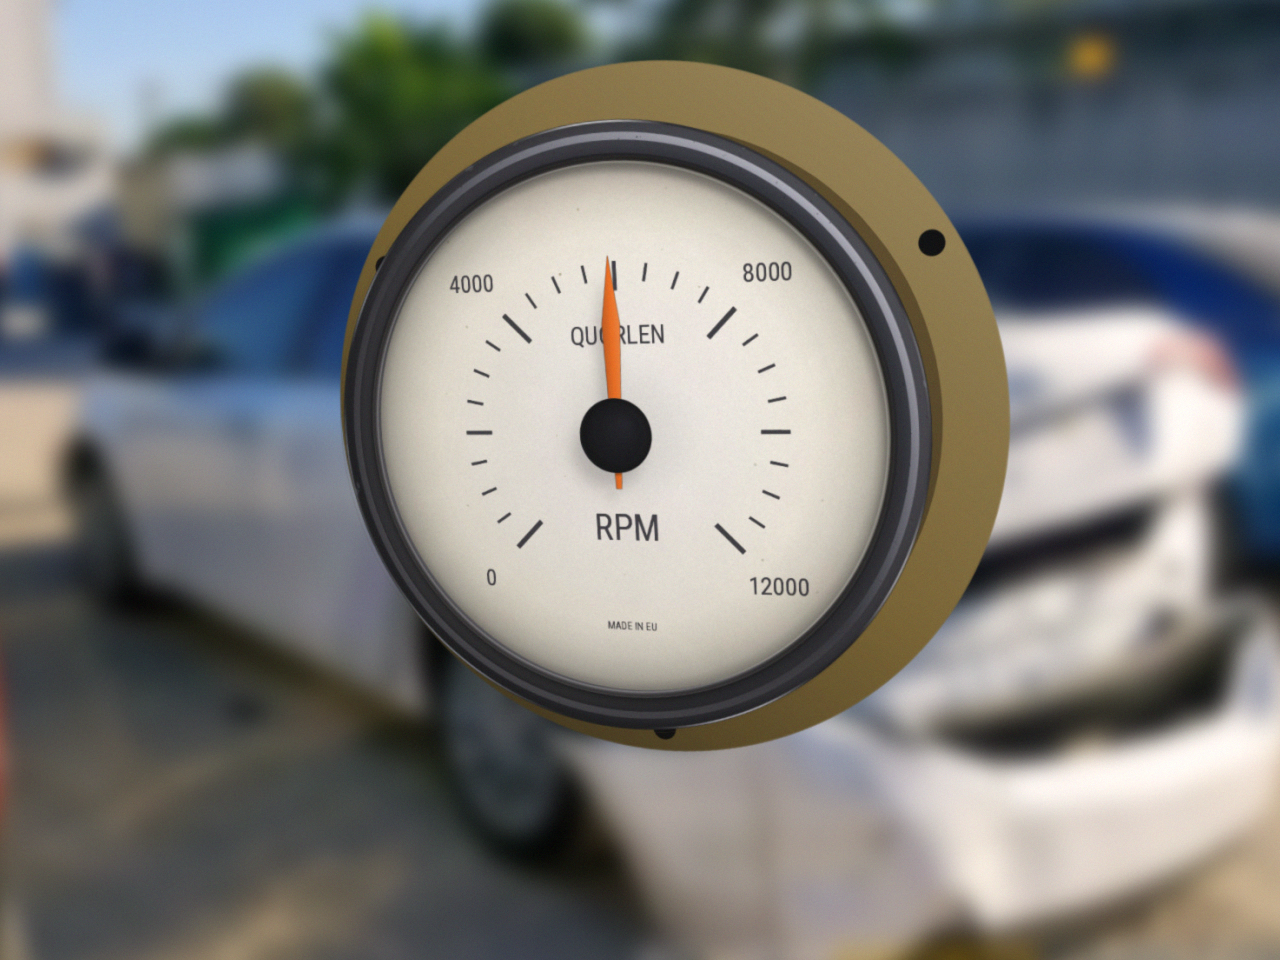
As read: 6000 rpm
